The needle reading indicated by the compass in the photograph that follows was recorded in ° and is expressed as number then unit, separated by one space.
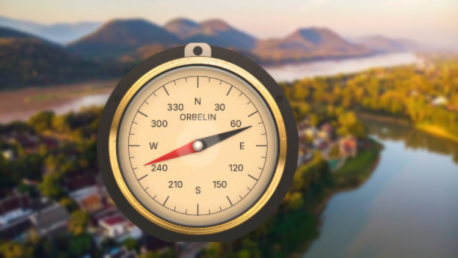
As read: 250 °
